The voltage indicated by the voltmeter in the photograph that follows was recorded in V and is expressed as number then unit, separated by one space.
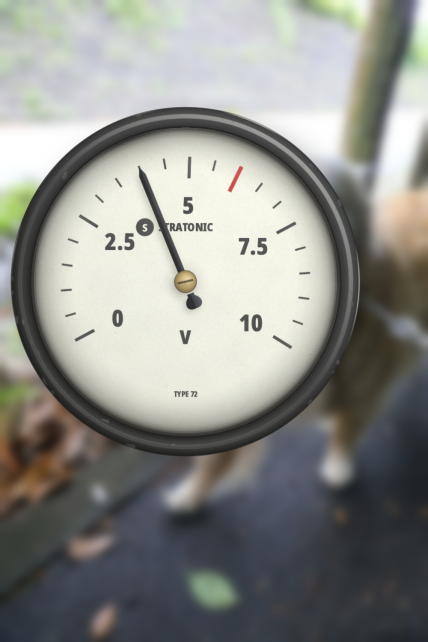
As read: 4 V
